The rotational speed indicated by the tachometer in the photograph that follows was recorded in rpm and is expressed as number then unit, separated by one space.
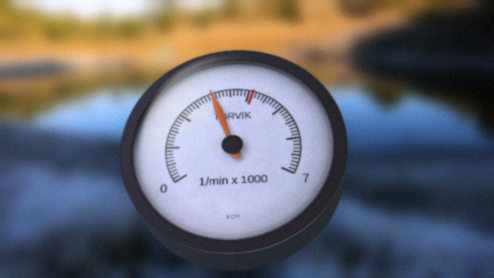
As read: 3000 rpm
